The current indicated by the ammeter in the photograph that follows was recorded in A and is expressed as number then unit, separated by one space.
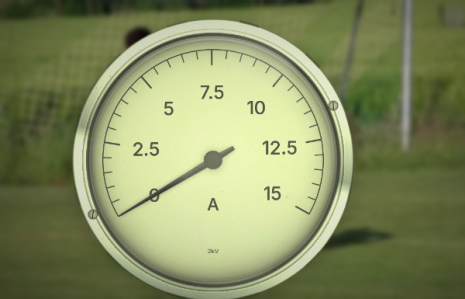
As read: 0 A
